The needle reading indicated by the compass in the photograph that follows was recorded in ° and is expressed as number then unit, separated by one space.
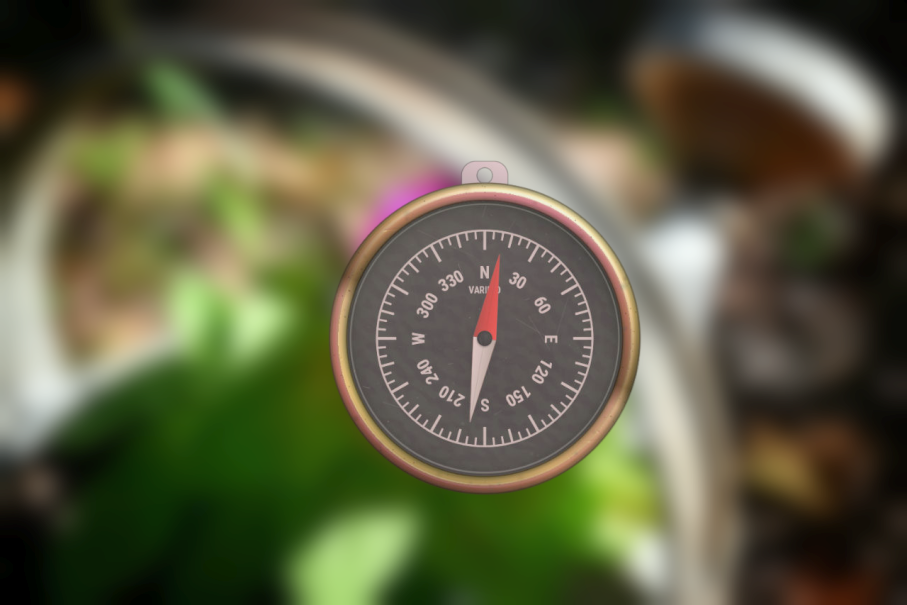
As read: 10 °
